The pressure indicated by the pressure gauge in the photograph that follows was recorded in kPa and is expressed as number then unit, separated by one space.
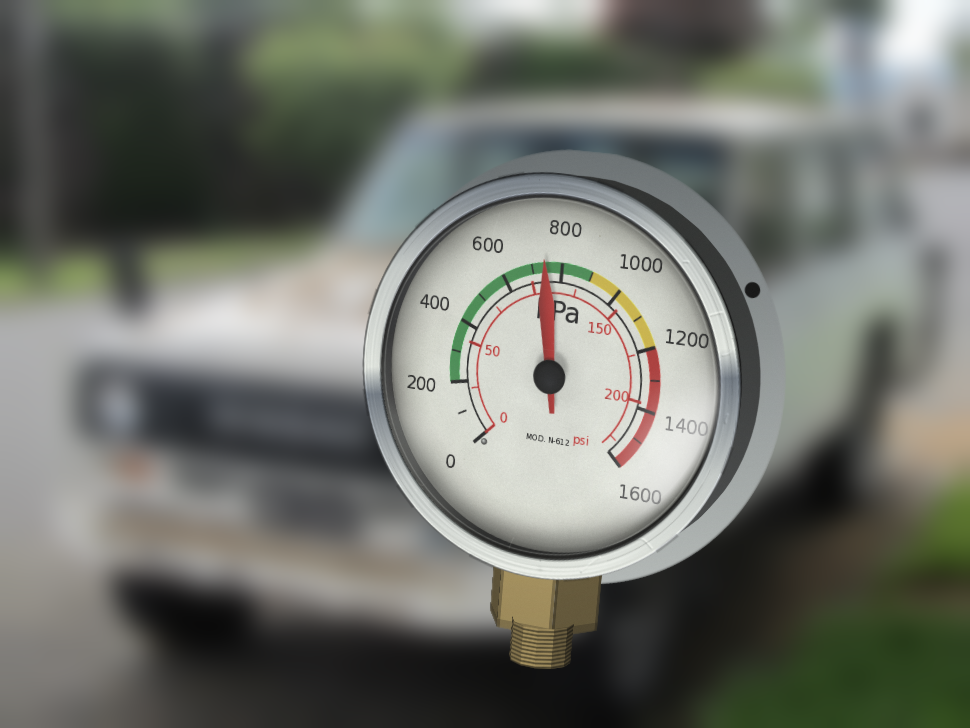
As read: 750 kPa
